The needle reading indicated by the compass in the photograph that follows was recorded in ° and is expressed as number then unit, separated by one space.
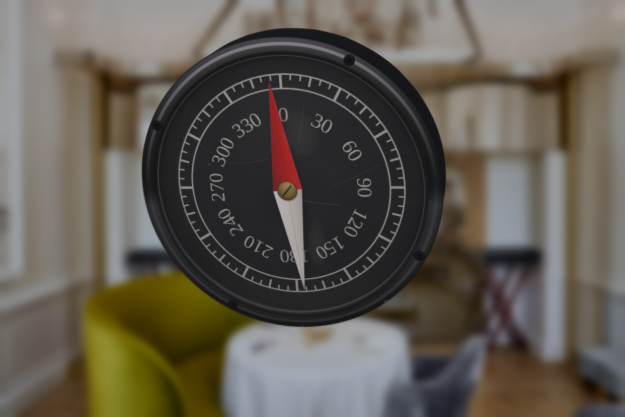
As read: 355 °
